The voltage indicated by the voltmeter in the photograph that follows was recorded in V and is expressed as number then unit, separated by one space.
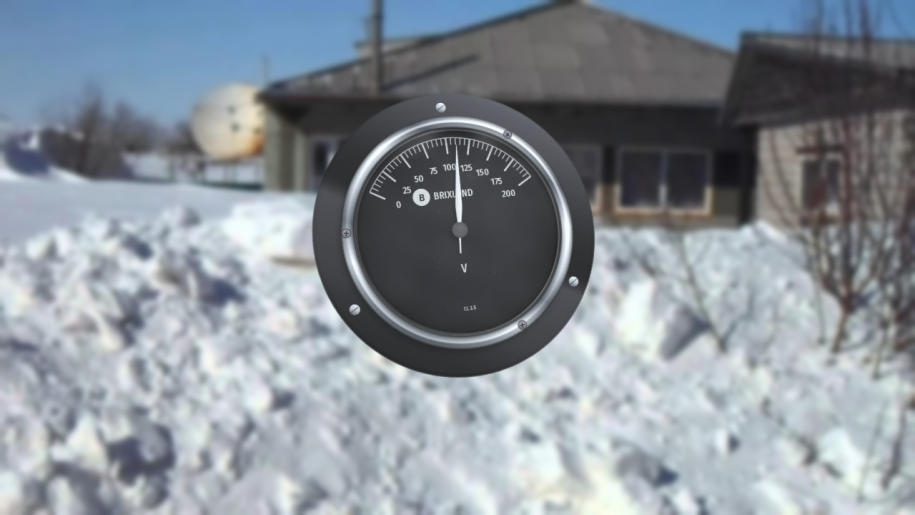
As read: 110 V
